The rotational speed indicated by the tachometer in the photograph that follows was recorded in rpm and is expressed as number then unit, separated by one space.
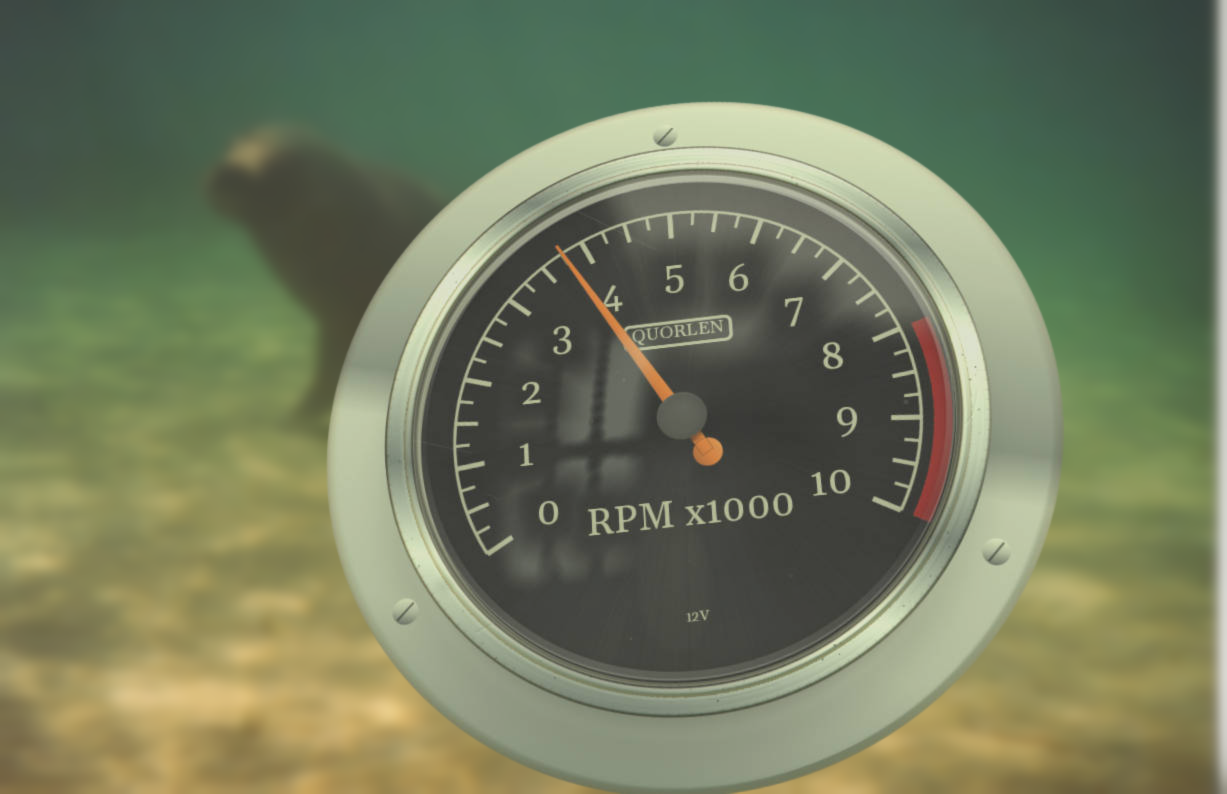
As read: 3750 rpm
